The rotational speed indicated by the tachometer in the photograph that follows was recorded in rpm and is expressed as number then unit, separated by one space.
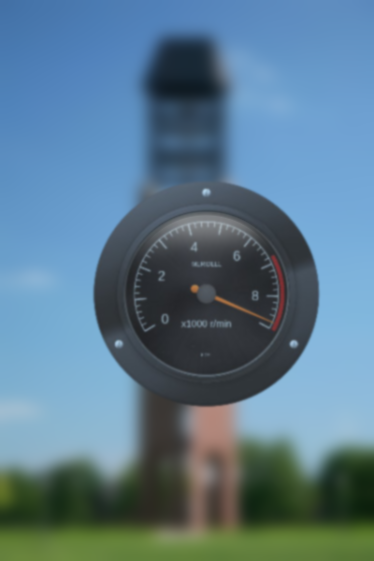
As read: 8800 rpm
